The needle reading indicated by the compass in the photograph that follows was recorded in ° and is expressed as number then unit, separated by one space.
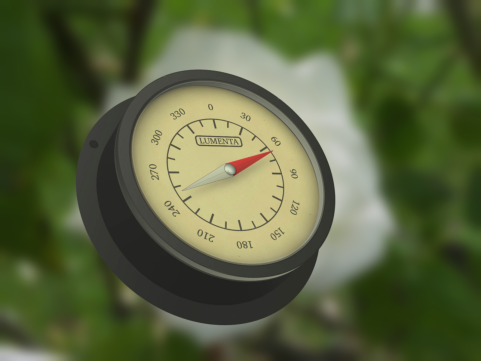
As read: 67.5 °
